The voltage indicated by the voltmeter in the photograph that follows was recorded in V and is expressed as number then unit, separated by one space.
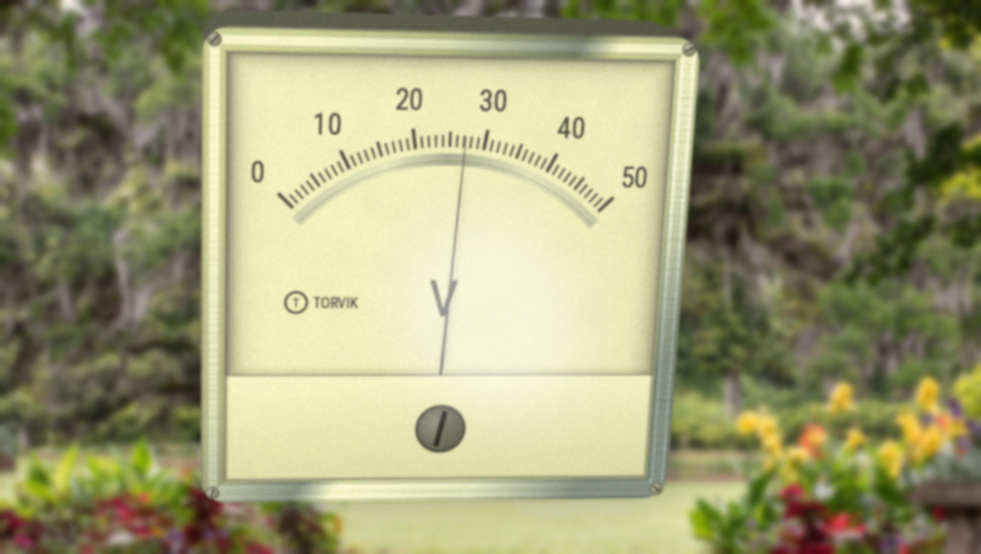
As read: 27 V
